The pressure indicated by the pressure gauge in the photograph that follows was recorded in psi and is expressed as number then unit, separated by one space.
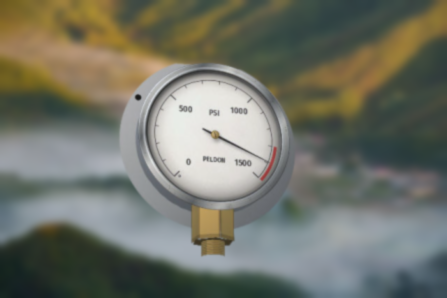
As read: 1400 psi
